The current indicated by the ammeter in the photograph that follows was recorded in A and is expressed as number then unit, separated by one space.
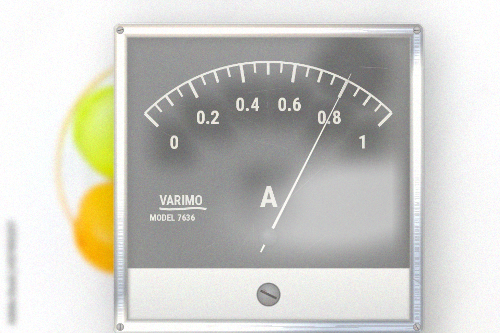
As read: 0.8 A
